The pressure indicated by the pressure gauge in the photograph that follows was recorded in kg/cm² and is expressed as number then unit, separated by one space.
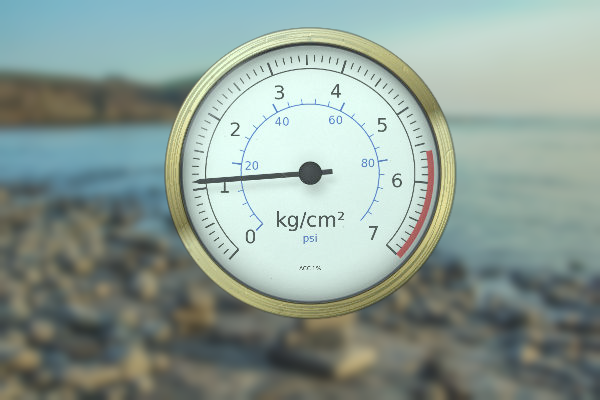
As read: 1.1 kg/cm²
